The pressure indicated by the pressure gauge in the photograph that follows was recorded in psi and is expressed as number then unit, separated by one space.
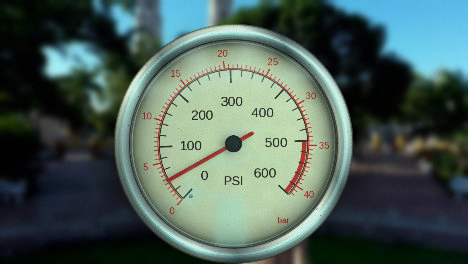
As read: 40 psi
